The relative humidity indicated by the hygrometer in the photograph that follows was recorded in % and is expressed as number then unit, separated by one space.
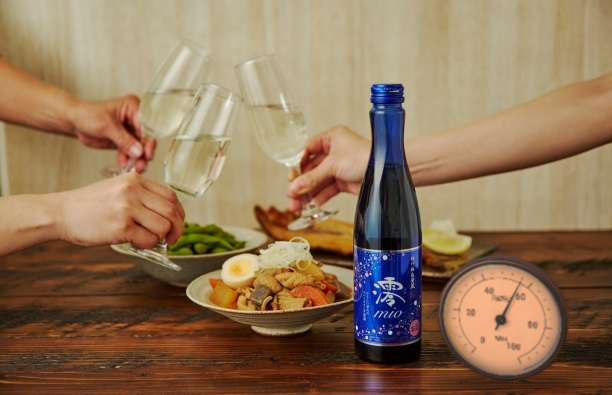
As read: 56 %
